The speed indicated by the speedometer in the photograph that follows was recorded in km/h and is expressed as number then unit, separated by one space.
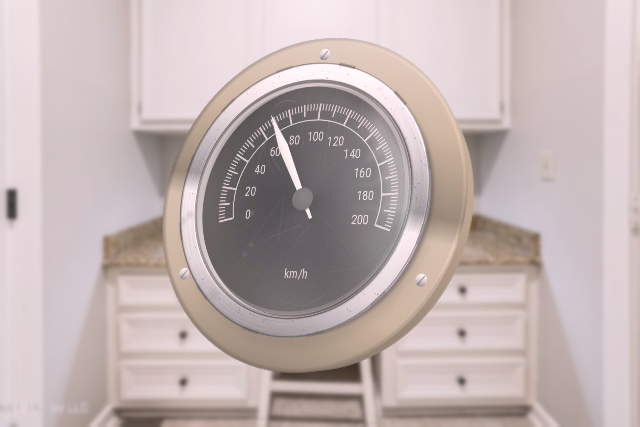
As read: 70 km/h
